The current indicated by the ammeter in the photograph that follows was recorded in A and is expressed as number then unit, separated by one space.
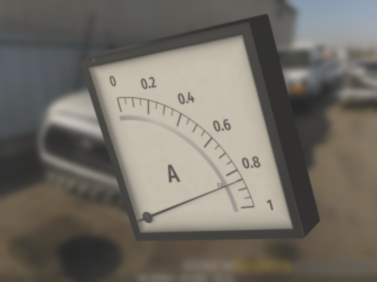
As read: 0.85 A
